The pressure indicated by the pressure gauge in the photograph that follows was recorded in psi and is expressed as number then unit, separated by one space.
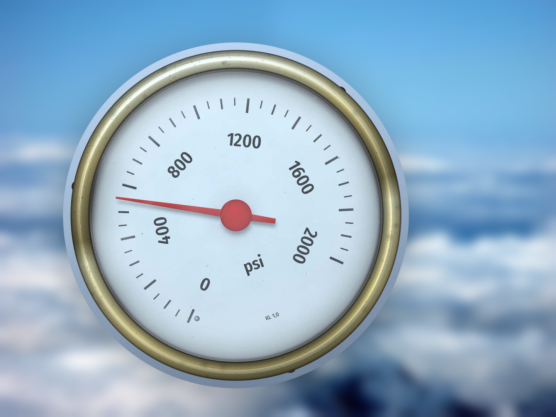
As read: 550 psi
